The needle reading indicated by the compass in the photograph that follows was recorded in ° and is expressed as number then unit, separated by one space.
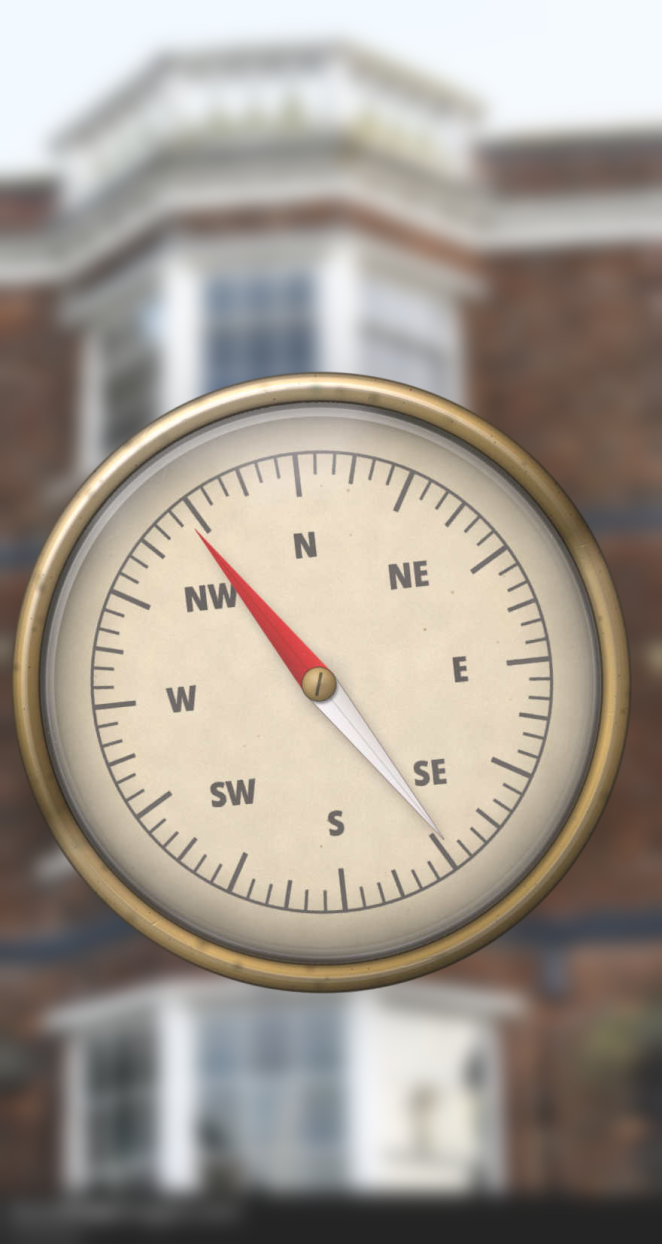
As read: 327.5 °
